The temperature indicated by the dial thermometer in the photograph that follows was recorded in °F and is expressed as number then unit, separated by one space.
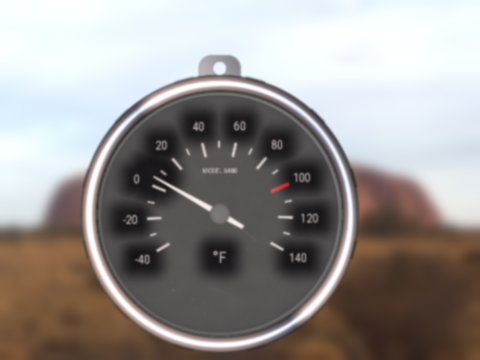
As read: 5 °F
